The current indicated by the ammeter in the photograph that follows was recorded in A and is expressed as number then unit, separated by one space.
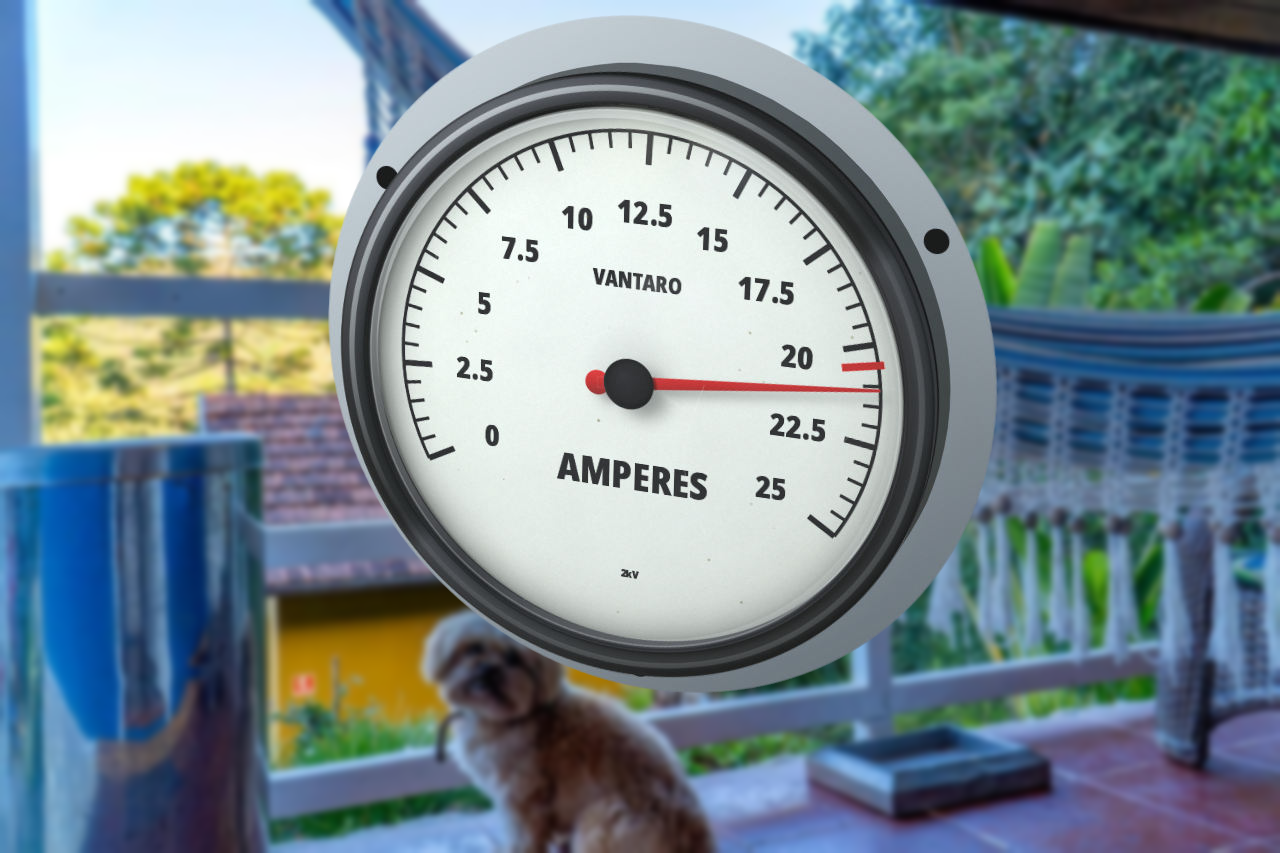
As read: 21 A
